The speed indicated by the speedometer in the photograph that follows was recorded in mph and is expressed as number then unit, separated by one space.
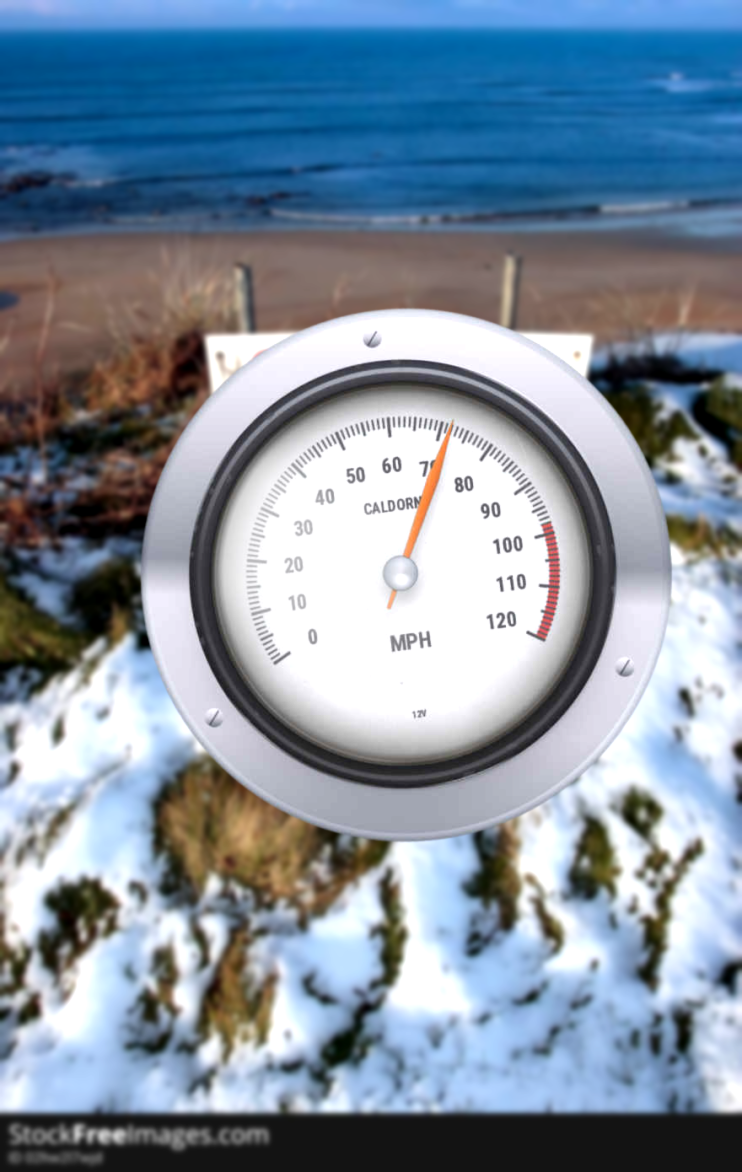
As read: 72 mph
